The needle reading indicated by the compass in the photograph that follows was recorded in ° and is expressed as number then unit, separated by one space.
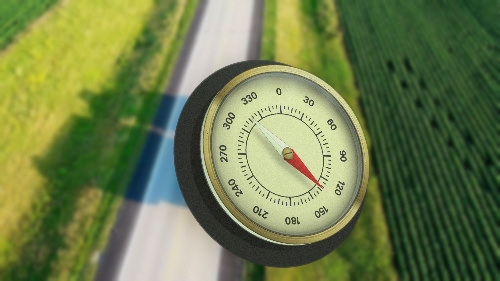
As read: 135 °
